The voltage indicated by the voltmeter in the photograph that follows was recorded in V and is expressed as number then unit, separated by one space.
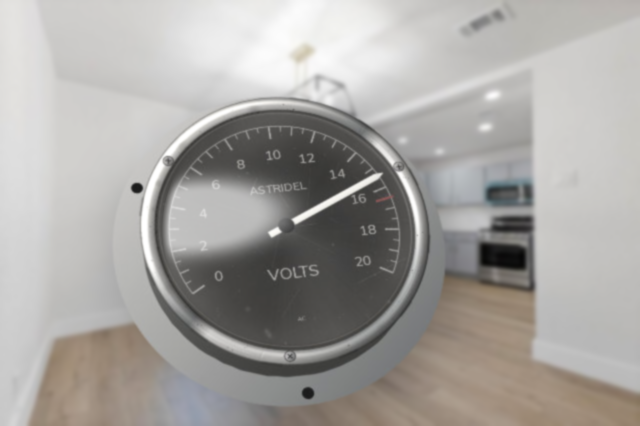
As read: 15.5 V
